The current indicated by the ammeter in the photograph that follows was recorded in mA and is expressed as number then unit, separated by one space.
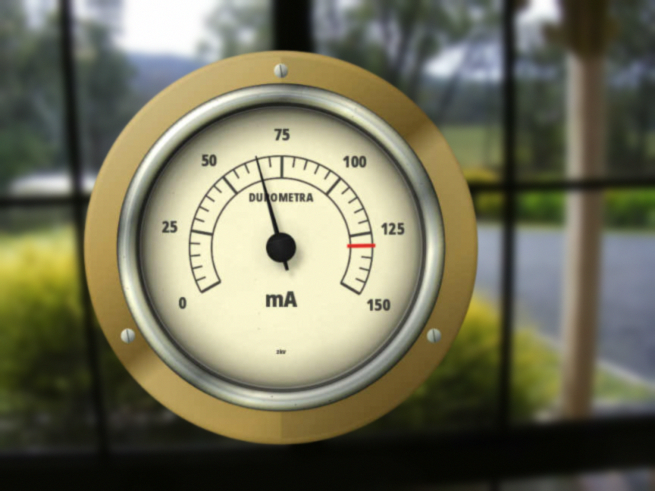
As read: 65 mA
